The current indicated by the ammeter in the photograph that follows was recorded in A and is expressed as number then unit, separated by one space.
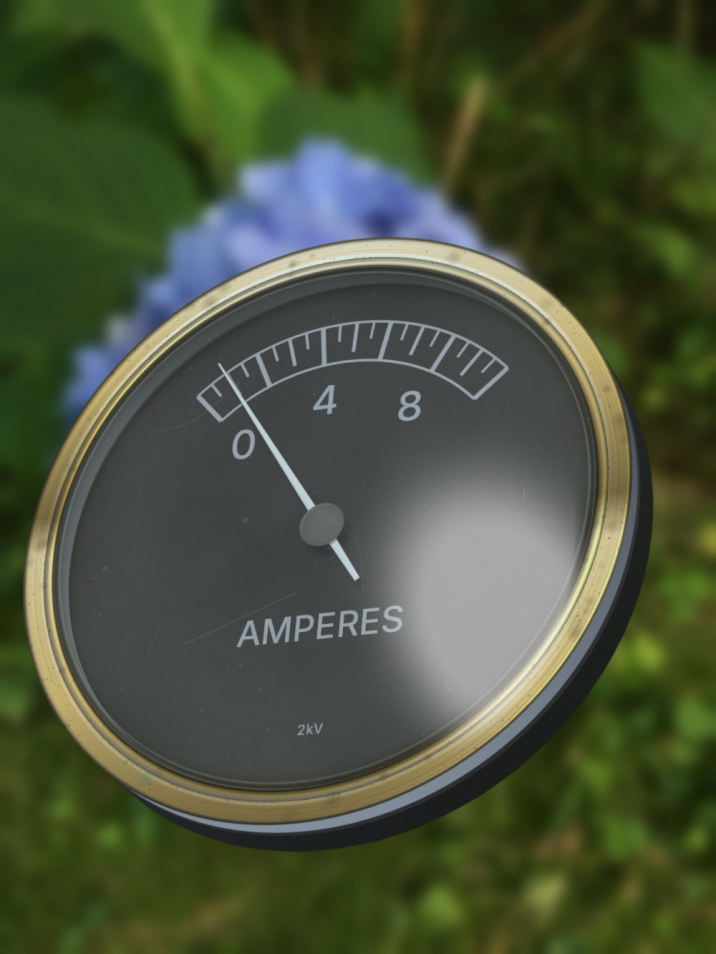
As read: 1 A
